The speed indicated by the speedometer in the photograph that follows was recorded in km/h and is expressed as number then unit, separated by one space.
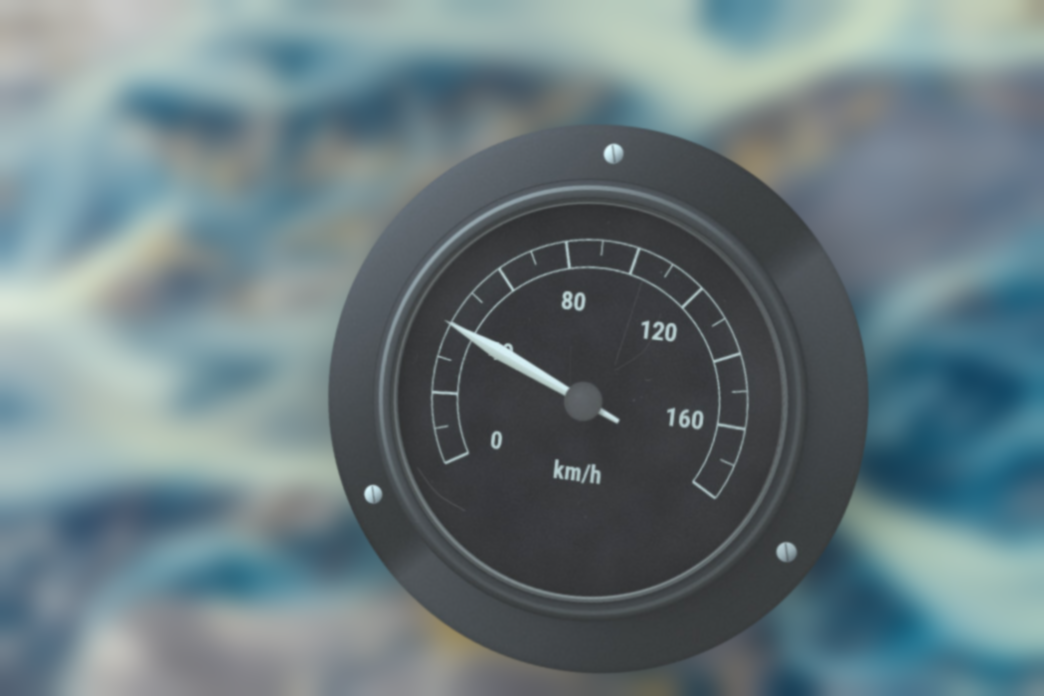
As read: 40 km/h
